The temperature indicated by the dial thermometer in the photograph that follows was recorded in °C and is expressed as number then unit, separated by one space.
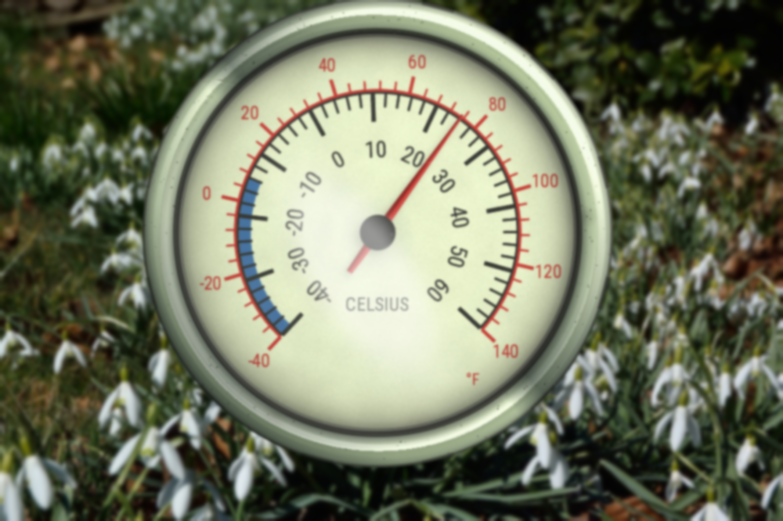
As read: 24 °C
